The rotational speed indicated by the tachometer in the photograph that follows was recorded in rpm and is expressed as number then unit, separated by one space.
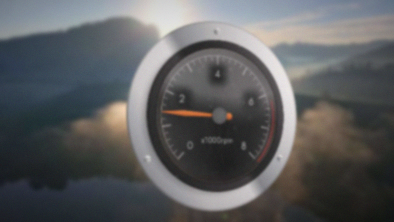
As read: 1400 rpm
